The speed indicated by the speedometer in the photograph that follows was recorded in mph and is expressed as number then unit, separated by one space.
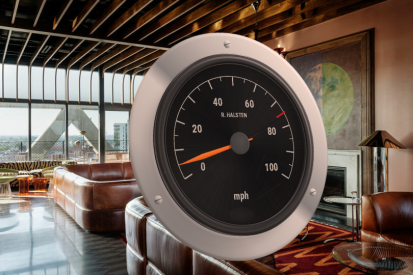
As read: 5 mph
